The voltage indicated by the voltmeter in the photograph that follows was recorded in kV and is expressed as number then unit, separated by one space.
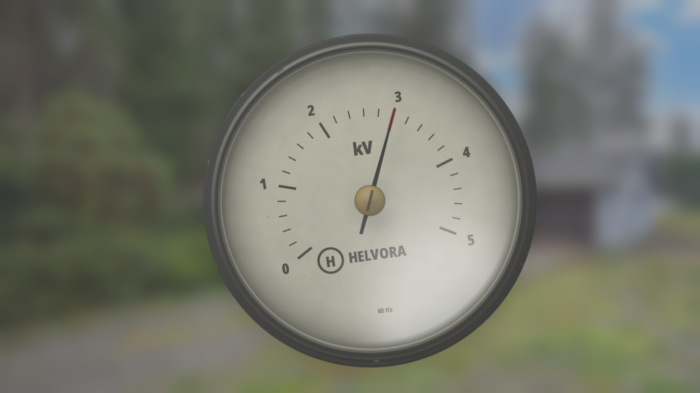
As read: 3 kV
